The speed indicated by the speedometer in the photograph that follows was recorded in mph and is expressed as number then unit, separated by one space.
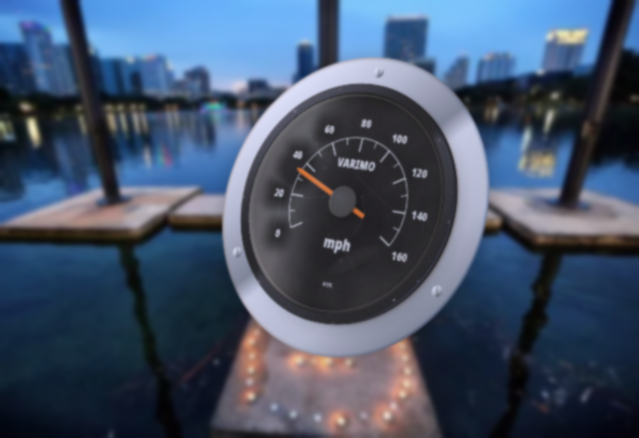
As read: 35 mph
